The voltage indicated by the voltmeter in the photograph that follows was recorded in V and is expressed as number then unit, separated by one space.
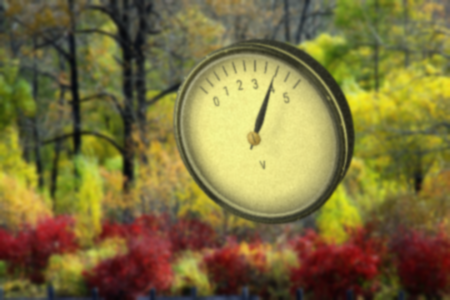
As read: 4 V
